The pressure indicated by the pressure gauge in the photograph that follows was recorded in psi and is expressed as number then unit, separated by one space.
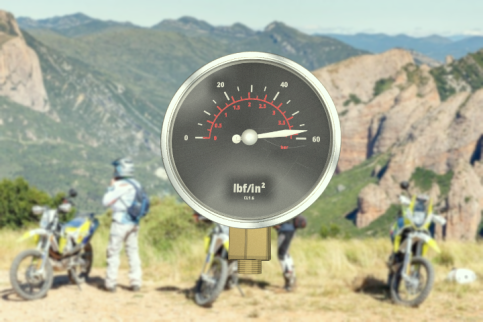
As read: 57.5 psi
